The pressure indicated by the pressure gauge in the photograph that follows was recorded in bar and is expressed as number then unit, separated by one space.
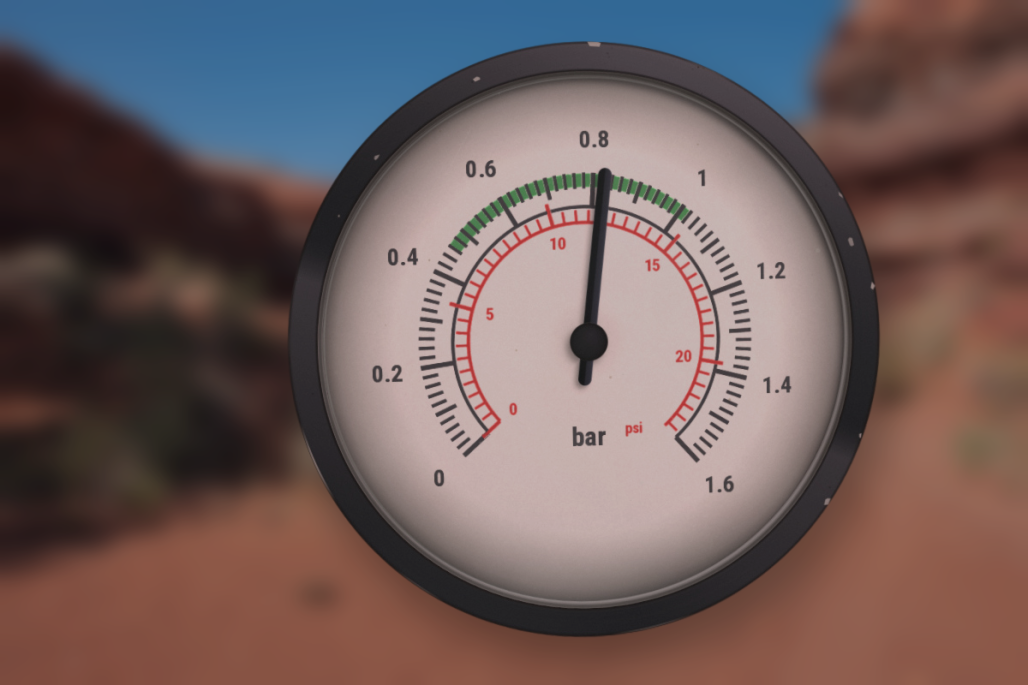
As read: 0.82 bar
